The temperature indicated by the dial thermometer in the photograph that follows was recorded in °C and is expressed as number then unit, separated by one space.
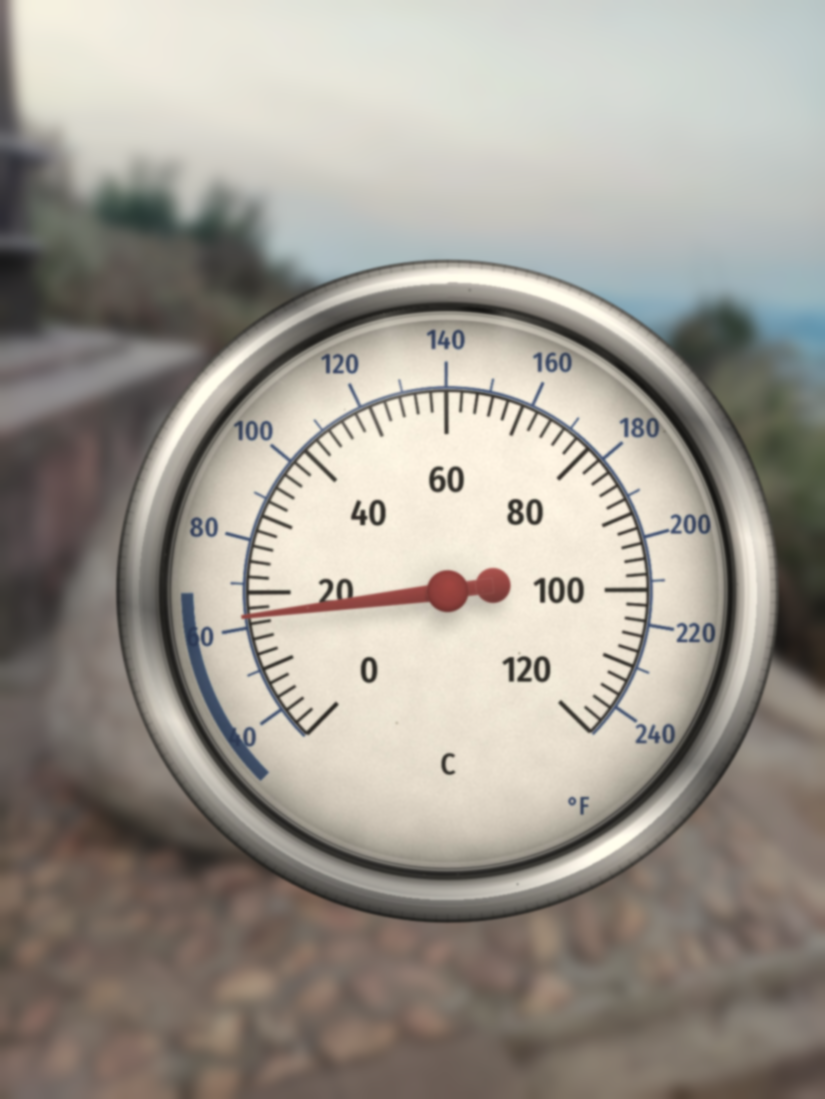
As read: 17 °C
